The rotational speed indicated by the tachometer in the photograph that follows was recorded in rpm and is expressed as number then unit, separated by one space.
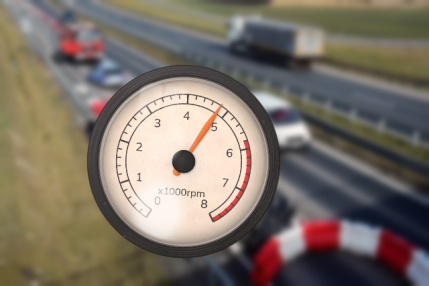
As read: 4800 rpm
